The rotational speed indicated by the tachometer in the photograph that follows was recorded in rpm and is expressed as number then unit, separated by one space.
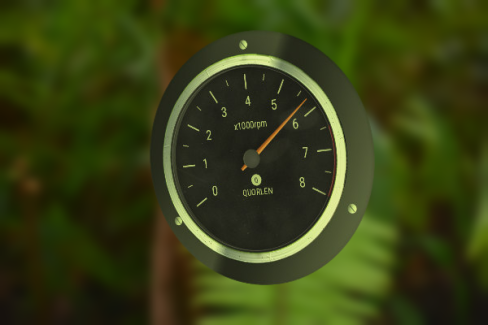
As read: 5750 rpm
